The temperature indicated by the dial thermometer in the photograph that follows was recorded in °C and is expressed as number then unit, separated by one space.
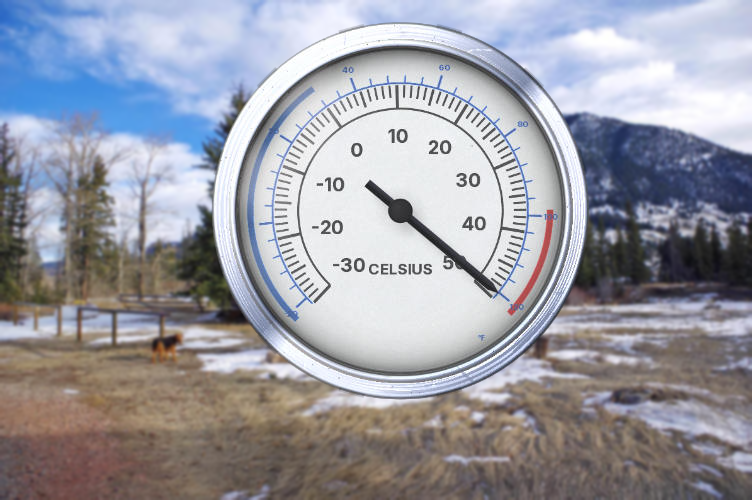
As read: 49 °C
